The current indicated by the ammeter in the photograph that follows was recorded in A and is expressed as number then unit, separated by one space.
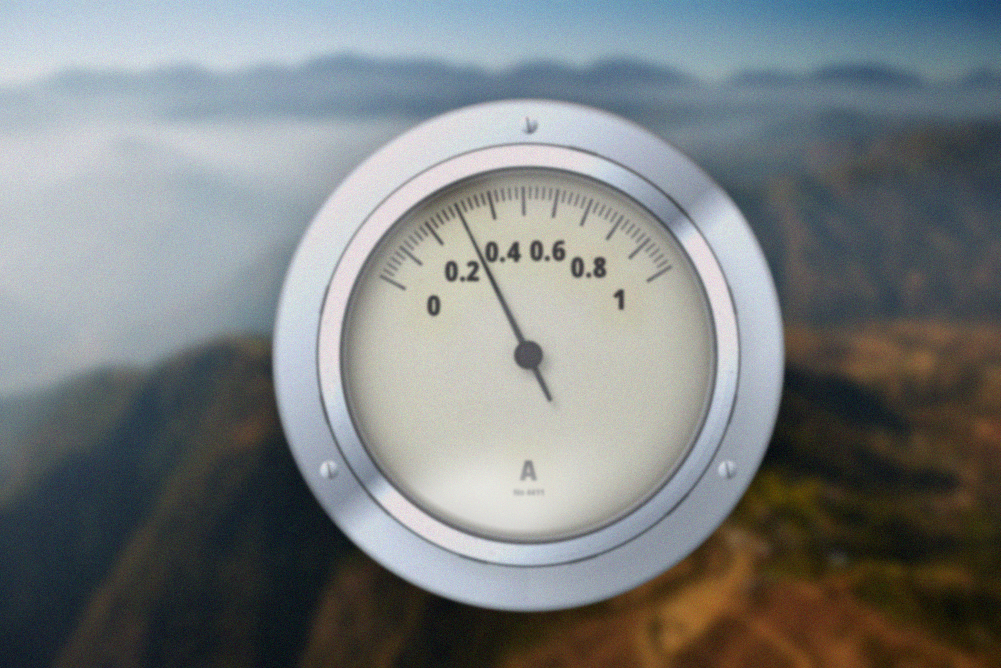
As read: 0.3 A
